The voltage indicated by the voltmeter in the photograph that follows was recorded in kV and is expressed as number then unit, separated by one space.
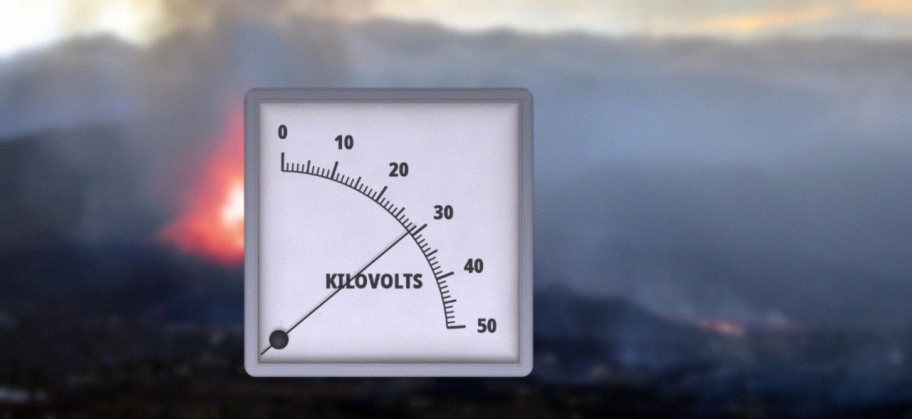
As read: 29 kV
